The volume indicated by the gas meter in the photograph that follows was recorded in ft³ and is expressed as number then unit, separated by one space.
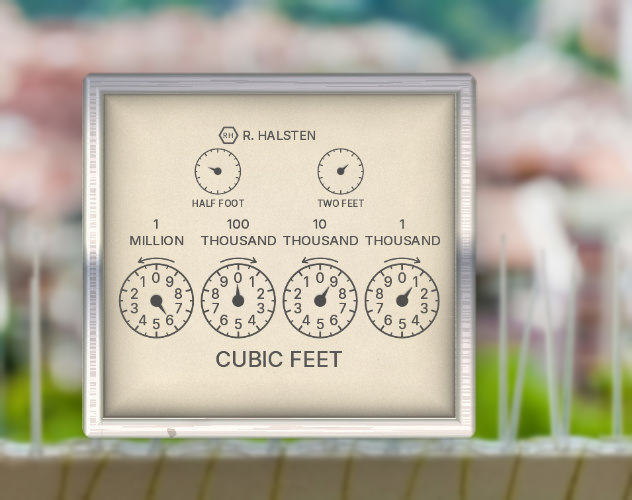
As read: 599100 ft³
